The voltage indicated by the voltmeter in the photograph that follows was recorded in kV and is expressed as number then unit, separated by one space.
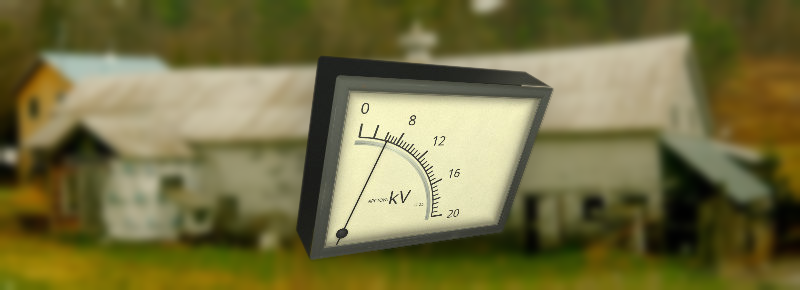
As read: 6 kV
